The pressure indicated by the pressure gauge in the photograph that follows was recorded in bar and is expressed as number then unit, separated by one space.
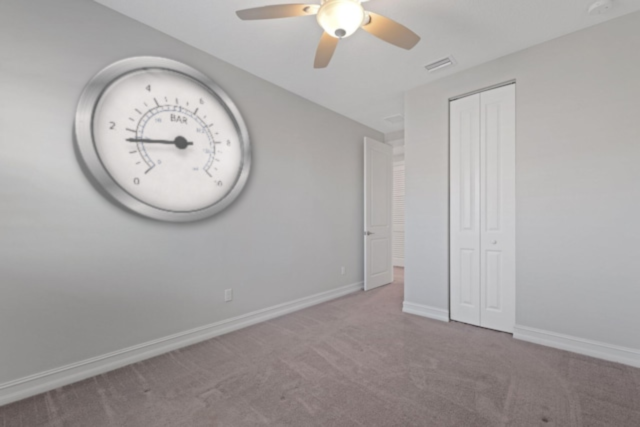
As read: 1.5 bar
